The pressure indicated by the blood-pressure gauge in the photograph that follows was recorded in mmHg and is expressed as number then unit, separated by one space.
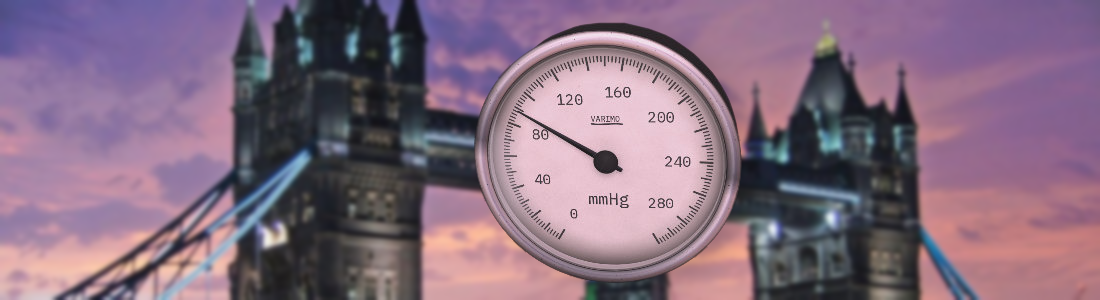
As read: 90 mmHg
